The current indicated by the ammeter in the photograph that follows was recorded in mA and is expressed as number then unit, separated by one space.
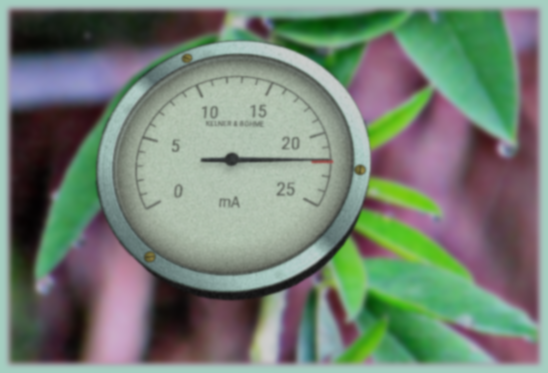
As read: 22 mA
